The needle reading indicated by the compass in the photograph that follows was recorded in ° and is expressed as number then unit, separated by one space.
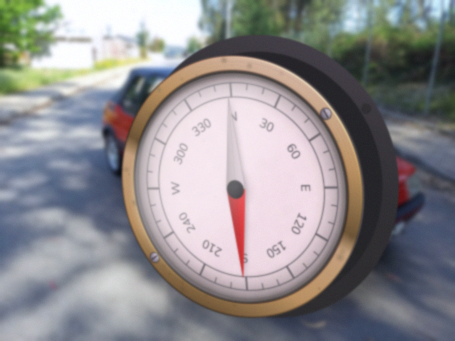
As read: 180 °
